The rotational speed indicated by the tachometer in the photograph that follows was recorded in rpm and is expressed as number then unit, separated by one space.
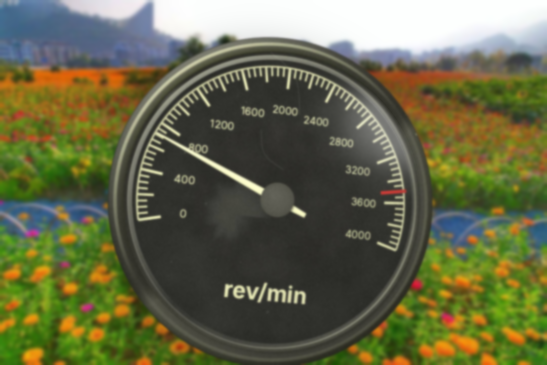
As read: 700 rpm
